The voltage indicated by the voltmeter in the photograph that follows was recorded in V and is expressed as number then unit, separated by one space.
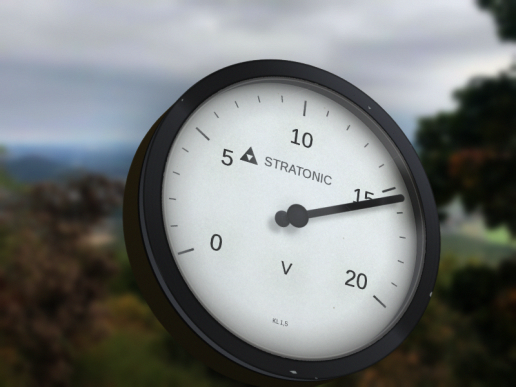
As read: 15.5 V
